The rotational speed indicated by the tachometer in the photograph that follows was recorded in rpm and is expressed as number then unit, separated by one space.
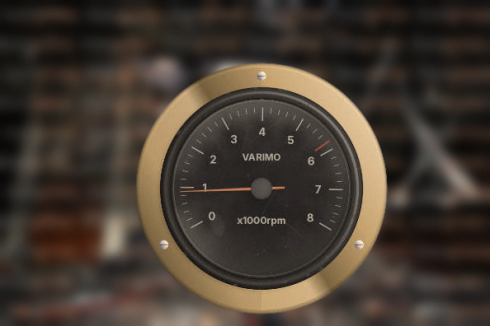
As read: 900 rpm
